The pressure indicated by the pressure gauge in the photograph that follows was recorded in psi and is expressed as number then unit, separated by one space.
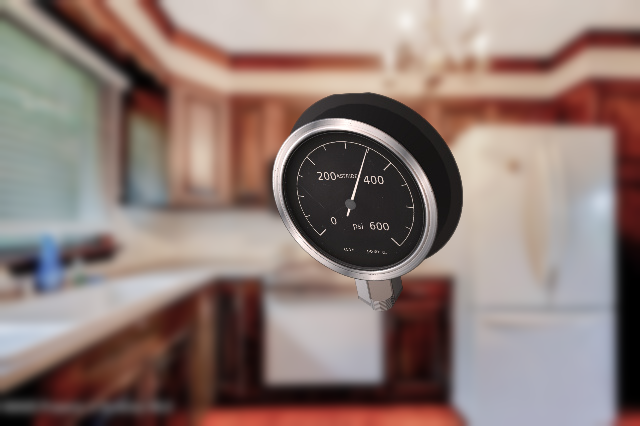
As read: 350 psi
